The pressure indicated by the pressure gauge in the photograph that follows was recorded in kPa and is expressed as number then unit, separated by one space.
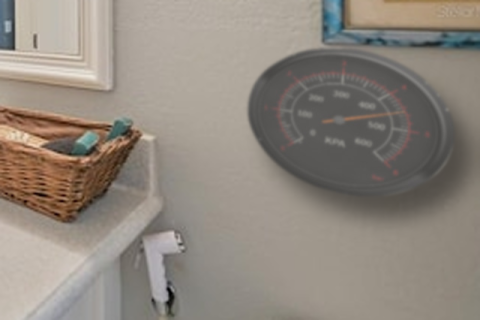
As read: 450 kPa
